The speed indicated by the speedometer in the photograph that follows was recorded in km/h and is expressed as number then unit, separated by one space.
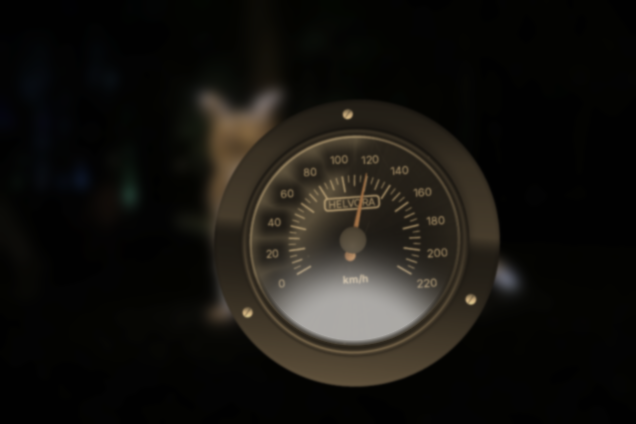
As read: 120 km/h
